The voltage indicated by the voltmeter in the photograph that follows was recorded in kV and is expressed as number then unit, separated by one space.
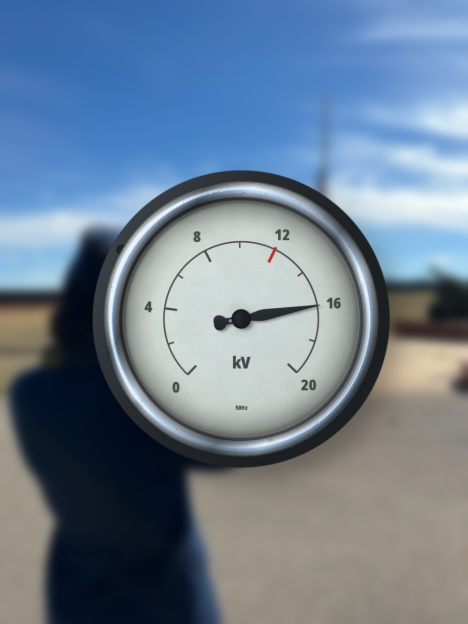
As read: 16 kV
